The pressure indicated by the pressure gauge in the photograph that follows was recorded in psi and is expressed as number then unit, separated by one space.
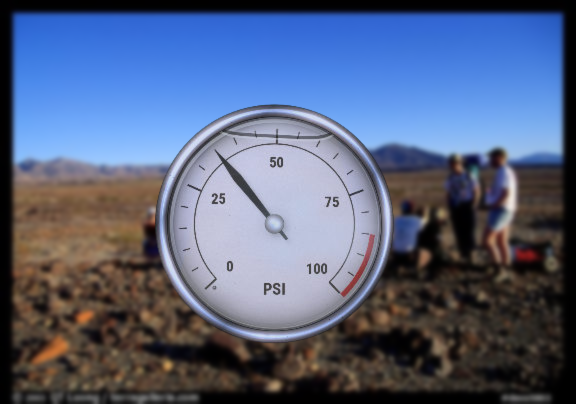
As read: 35 psi
